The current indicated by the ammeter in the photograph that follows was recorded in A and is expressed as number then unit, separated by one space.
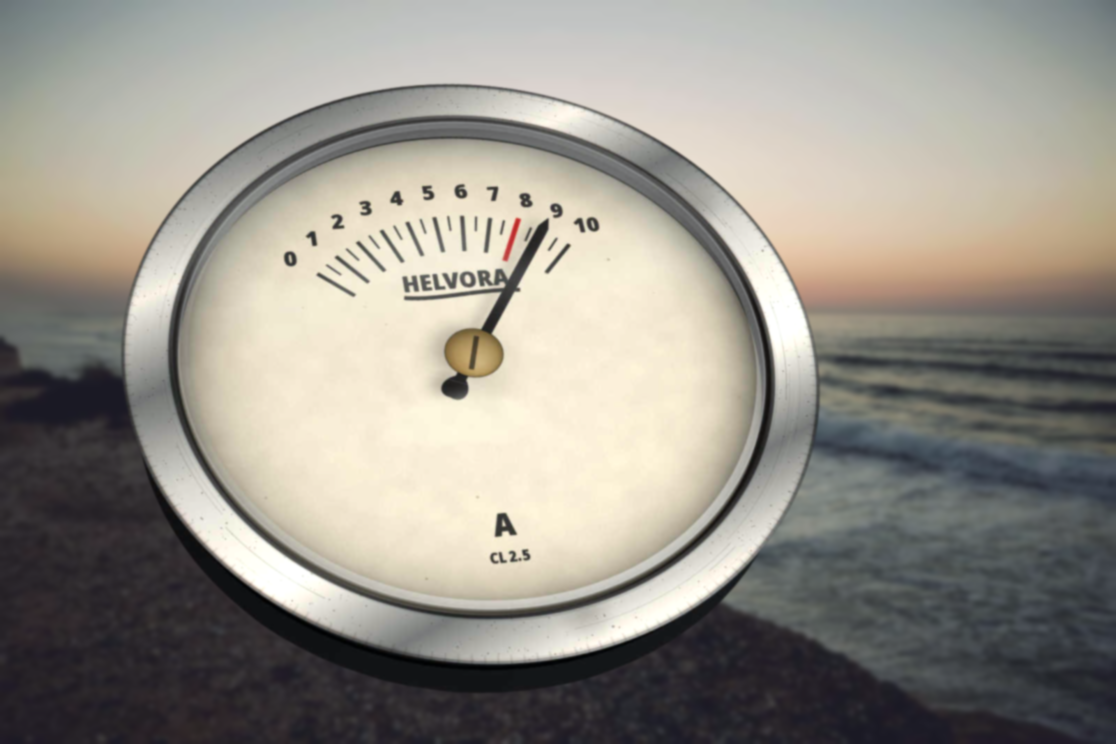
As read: 9 A
